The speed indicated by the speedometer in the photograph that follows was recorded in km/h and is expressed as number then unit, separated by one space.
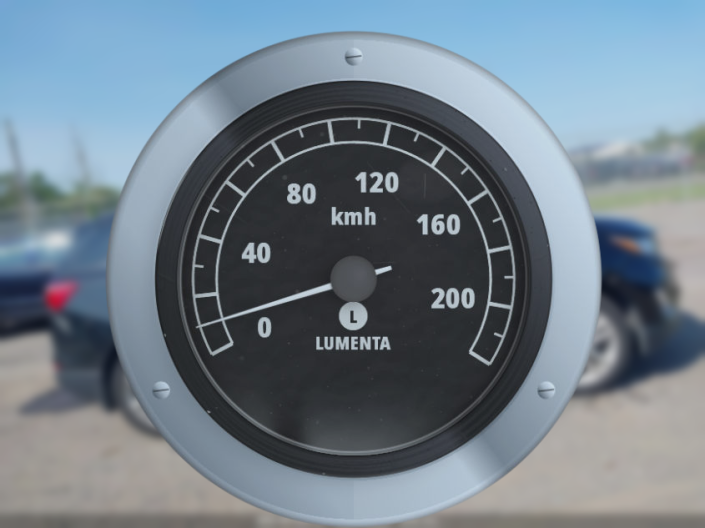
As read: 10 km/h
